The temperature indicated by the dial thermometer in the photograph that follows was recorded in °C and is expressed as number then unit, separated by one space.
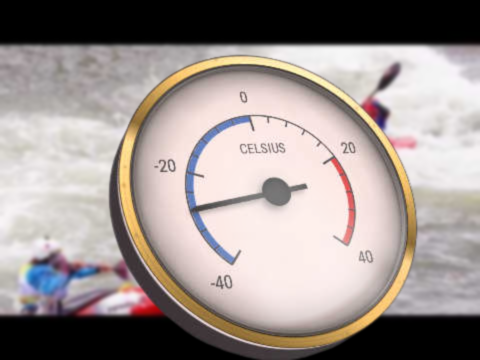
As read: -28 °C
